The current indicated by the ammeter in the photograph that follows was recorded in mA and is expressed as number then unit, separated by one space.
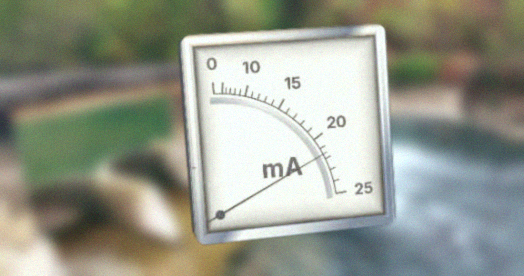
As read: 21.5 mA
